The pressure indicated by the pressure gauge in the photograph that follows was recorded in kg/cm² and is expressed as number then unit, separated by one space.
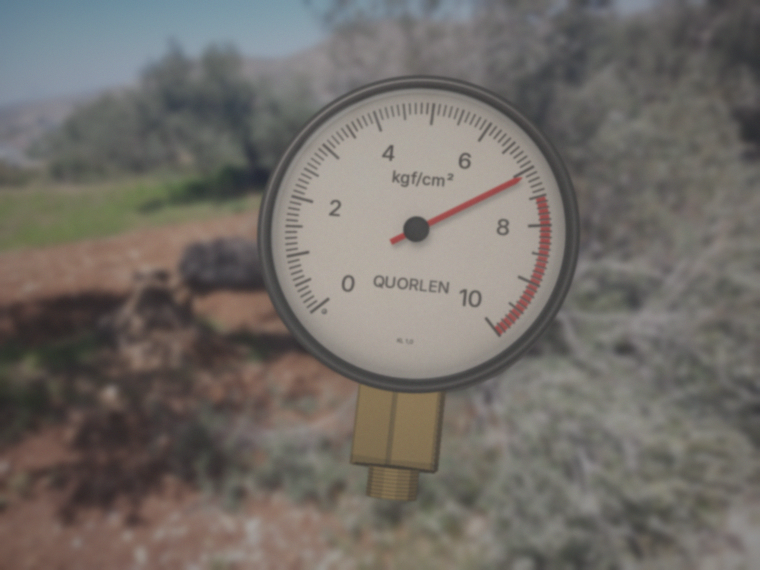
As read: 7.1 kg/cm²
